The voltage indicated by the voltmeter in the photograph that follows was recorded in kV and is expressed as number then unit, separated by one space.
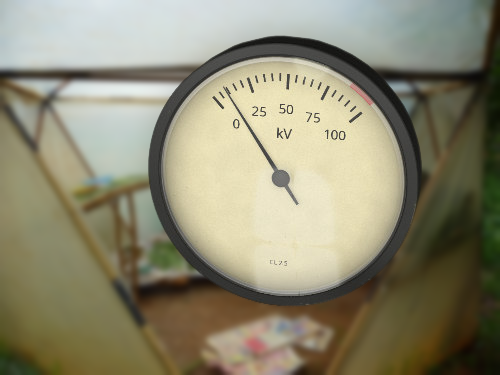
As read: 10 kV
